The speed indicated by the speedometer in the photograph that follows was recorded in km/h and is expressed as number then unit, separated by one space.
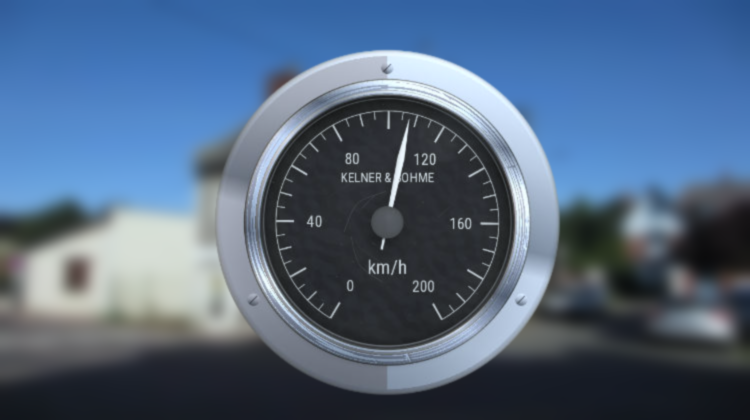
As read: 107.5 km/h
